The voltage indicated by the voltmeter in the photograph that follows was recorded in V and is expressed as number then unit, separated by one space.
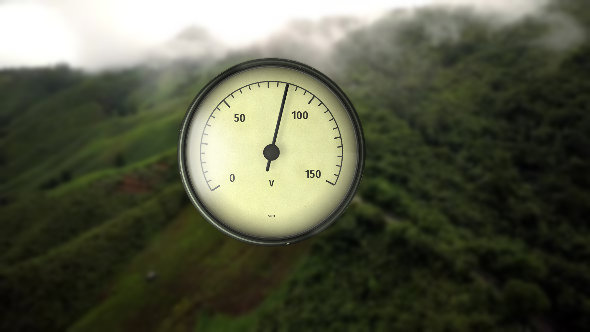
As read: 85 V
